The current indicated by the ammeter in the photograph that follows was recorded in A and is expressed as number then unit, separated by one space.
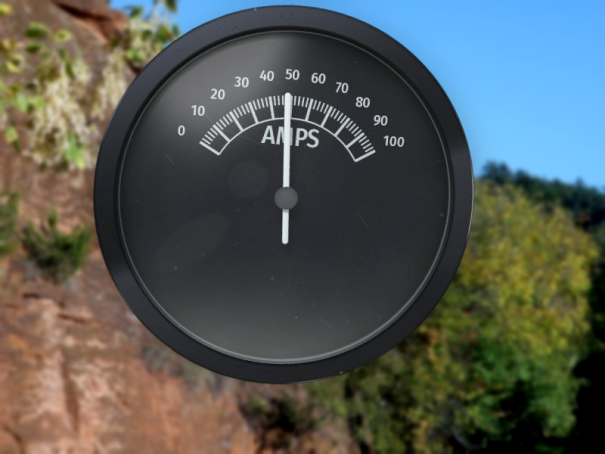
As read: 48 A
